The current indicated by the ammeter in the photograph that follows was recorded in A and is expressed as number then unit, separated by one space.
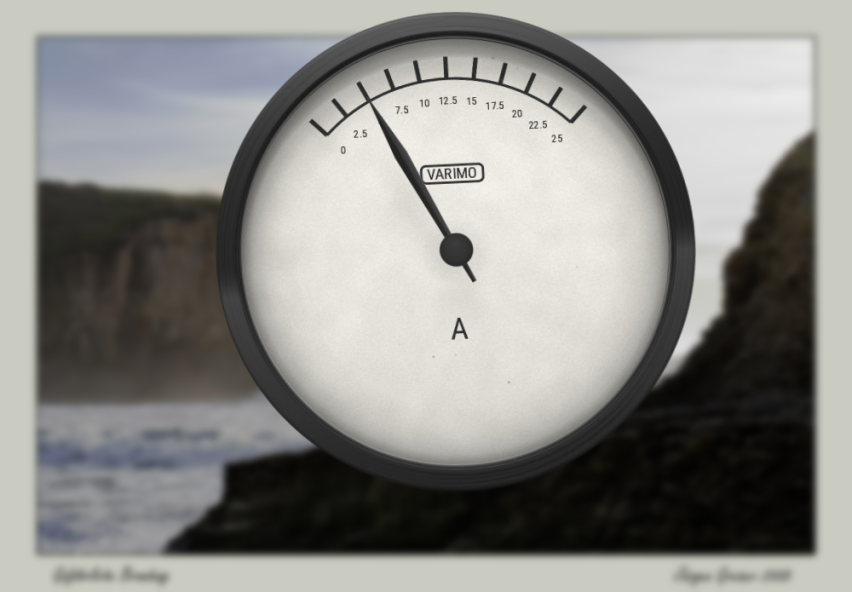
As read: 5 A
